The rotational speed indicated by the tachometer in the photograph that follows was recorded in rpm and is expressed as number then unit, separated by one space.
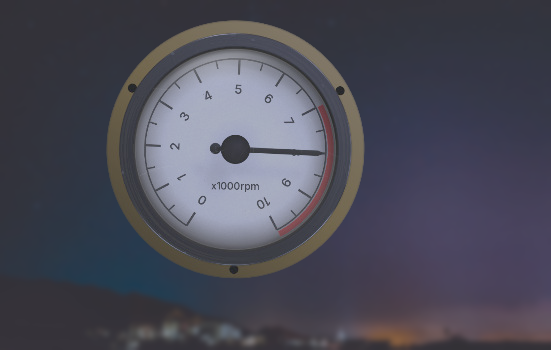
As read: 8000 rpm
